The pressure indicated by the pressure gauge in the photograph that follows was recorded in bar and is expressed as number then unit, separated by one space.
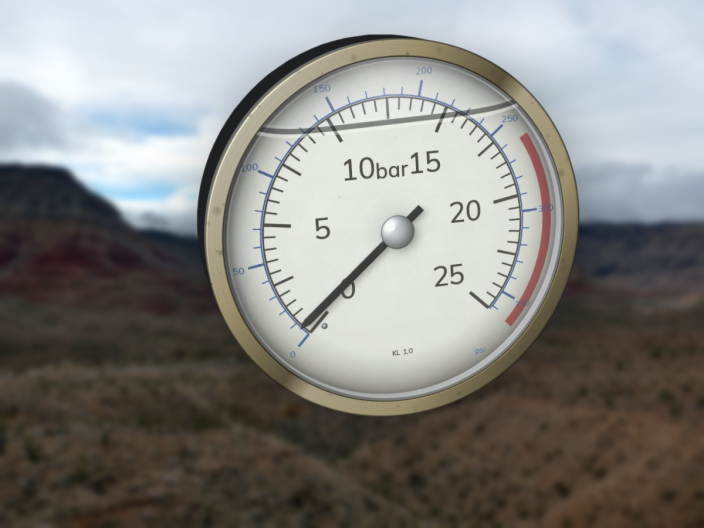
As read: 0.5 bar
